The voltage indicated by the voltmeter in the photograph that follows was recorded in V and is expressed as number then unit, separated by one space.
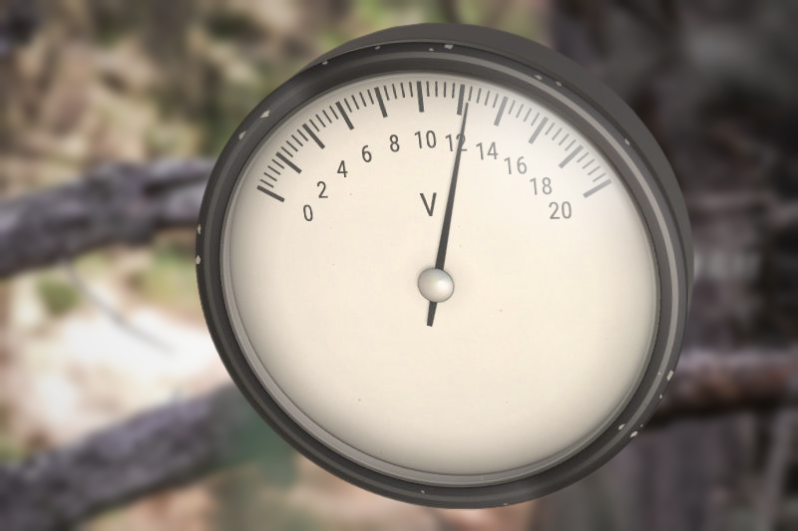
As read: 12.4 V
